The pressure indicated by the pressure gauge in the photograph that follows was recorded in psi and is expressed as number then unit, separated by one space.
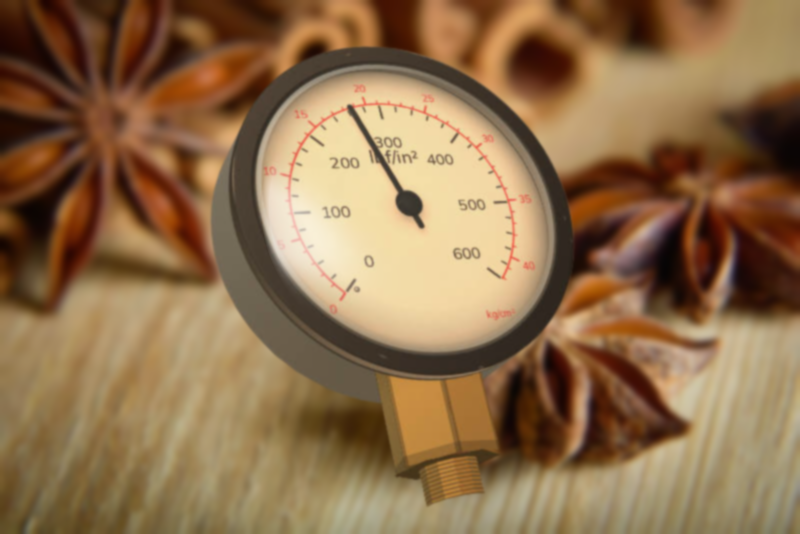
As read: 260 psi
